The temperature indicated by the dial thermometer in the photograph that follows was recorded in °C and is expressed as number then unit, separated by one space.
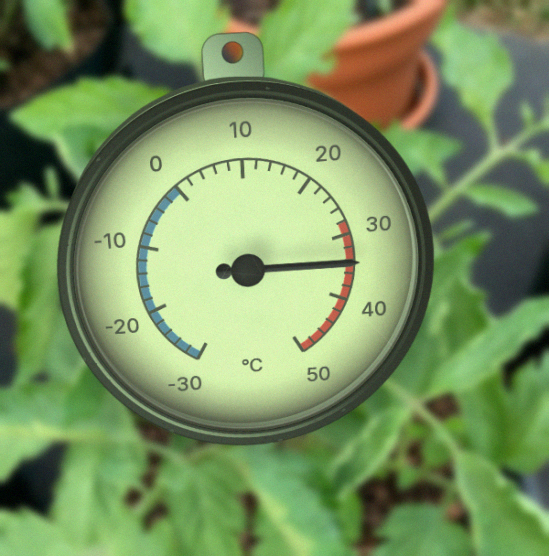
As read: 34 °C
